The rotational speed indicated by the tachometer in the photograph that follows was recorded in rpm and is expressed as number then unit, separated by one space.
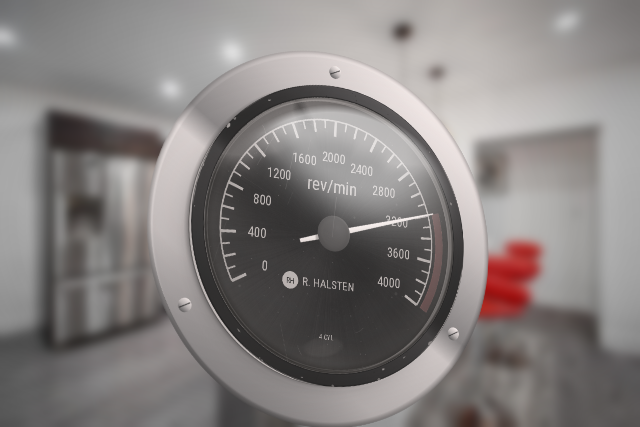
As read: 3200 rpm
